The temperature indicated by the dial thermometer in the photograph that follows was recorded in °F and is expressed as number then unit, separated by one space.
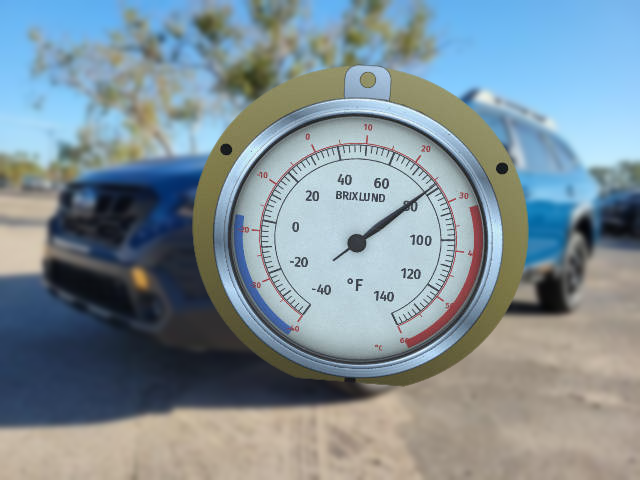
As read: 78 °F
